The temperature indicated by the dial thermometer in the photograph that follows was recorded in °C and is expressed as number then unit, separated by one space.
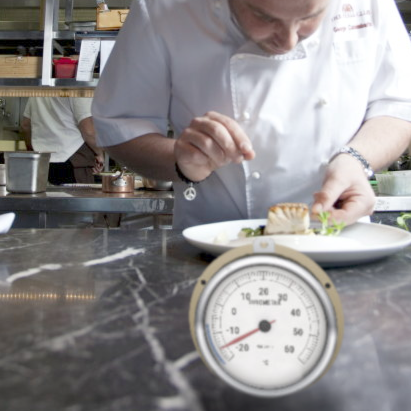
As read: -15 °C
